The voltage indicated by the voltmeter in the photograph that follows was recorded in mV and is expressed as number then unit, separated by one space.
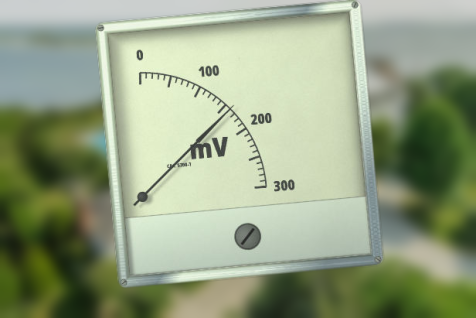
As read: 160 mV
